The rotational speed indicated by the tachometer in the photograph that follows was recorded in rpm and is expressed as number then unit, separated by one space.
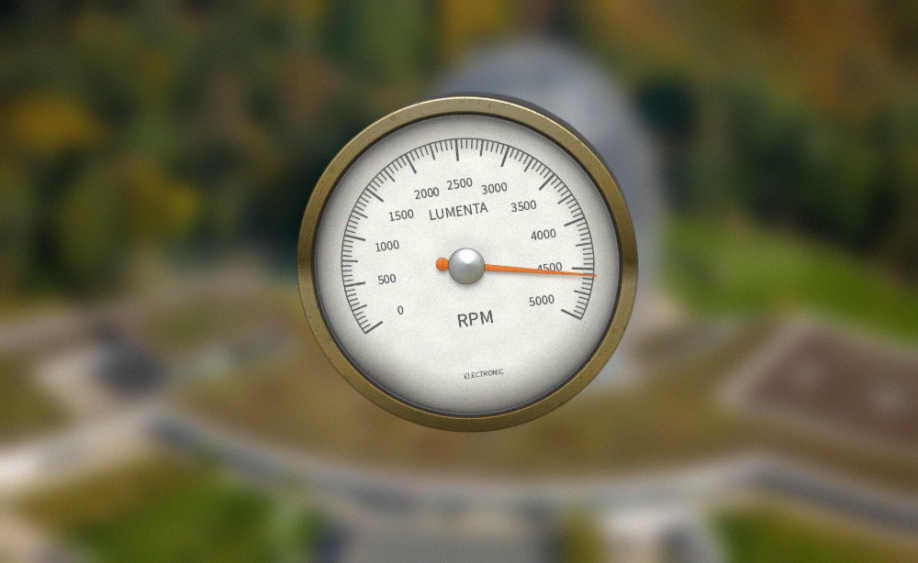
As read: 4550 rpm
